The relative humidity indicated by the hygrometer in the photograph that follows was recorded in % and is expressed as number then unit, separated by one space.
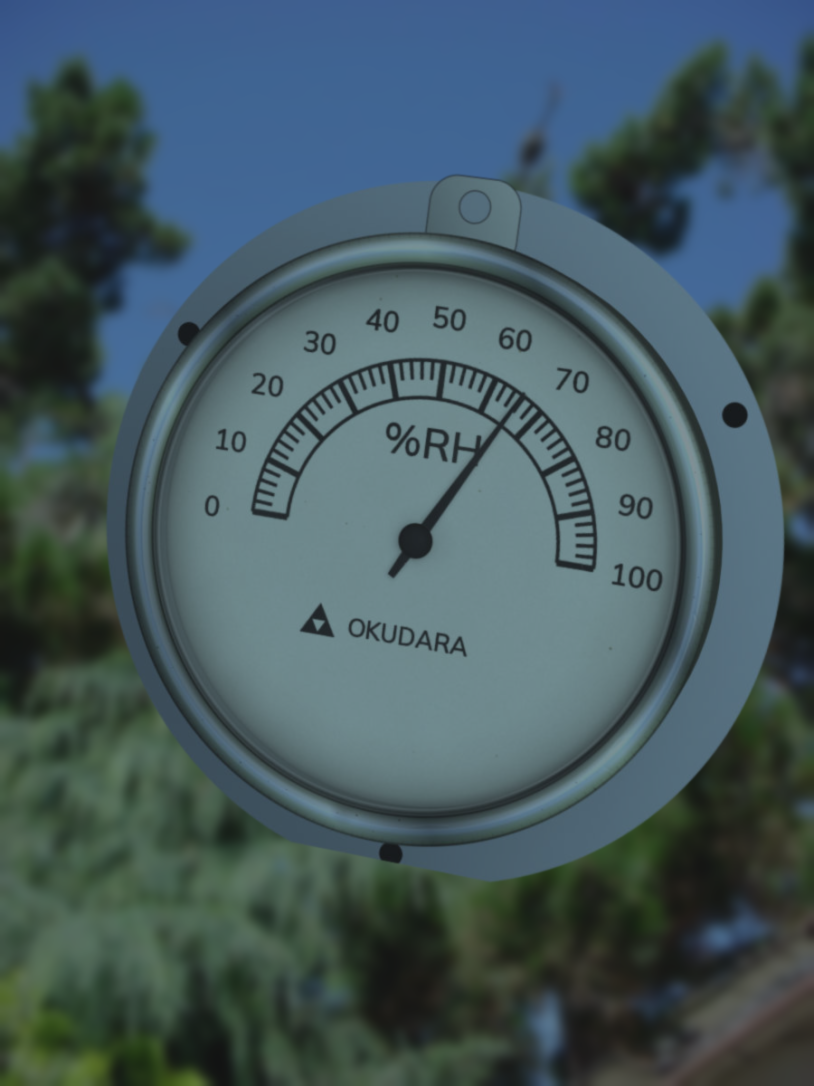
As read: 66 %
